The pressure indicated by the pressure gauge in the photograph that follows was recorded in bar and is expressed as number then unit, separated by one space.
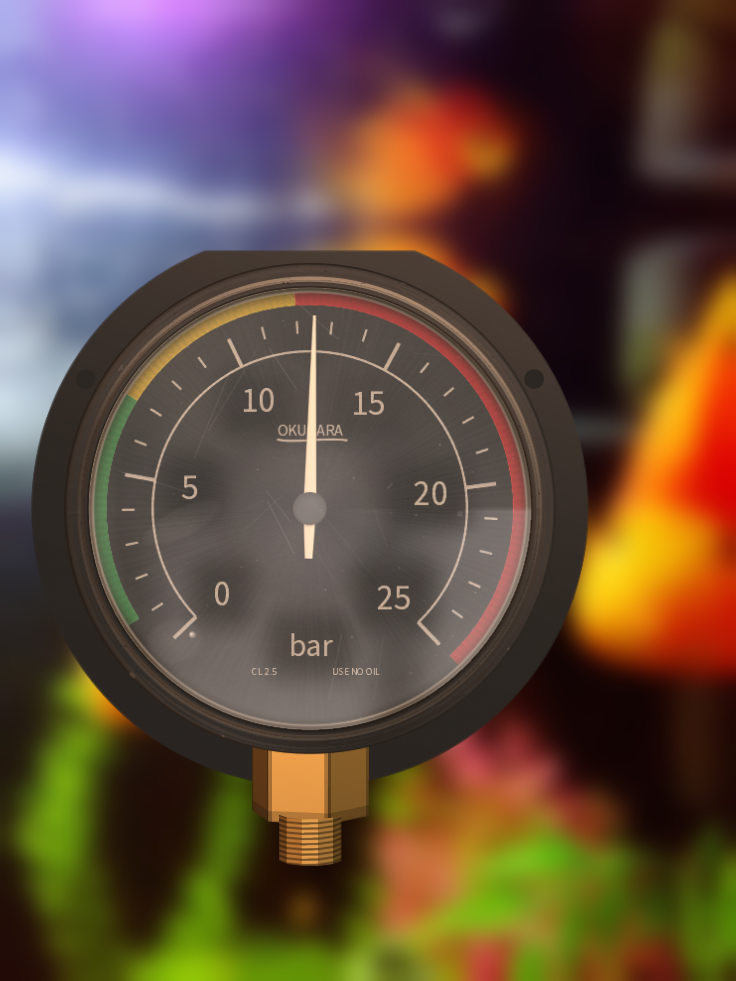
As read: 12.5 bar
